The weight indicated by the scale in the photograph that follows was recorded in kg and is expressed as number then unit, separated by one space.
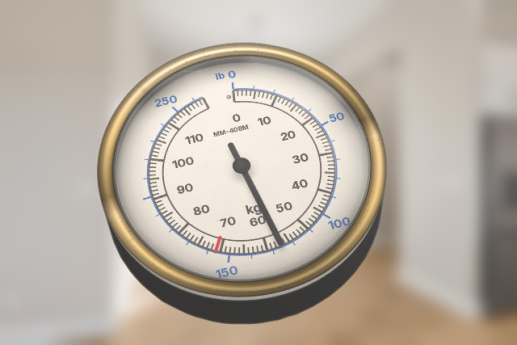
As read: 57 kg
